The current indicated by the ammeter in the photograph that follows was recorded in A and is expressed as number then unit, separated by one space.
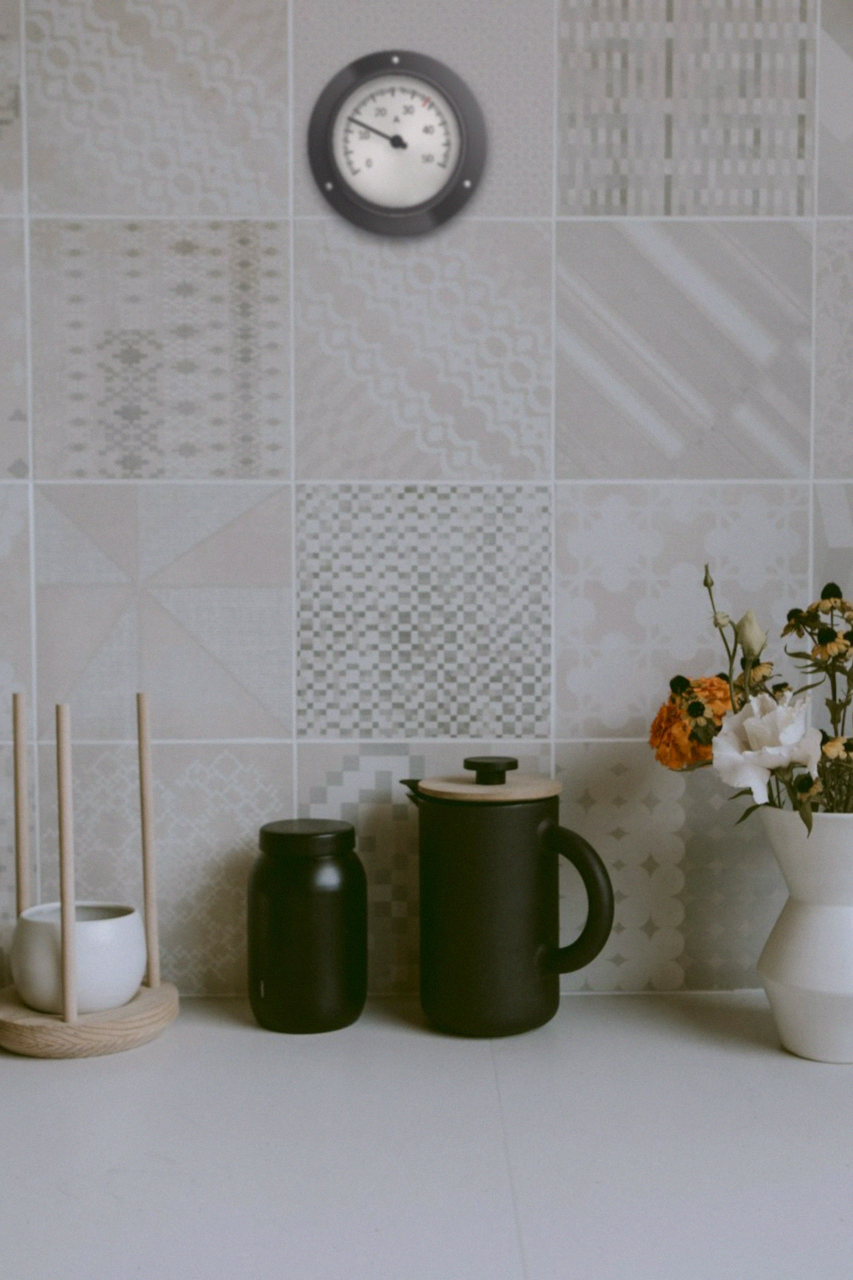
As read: 12.5 A
